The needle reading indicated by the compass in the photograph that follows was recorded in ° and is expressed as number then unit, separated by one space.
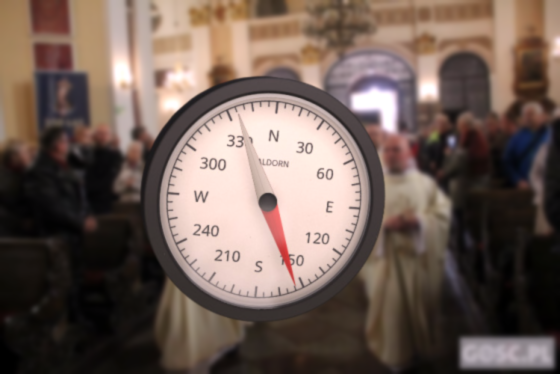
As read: 155 °
